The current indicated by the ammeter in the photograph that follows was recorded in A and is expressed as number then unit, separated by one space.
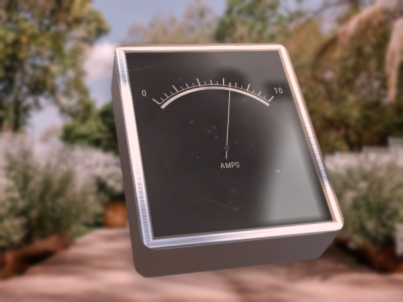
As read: 6.5 A
